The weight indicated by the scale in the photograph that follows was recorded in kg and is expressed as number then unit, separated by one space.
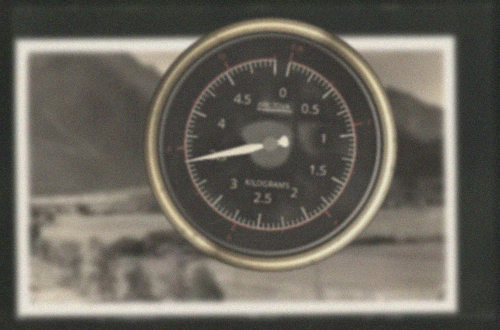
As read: 3.5 kg
